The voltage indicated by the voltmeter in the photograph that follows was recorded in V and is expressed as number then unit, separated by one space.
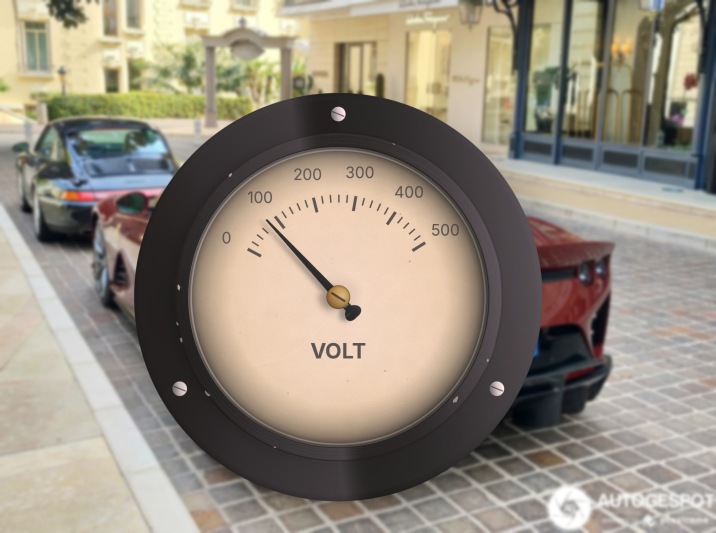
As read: 80 V
